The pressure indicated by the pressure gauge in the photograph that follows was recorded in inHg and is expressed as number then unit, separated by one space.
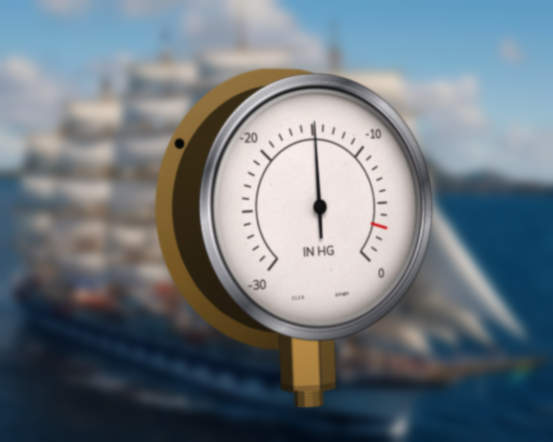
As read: -15 inHg
